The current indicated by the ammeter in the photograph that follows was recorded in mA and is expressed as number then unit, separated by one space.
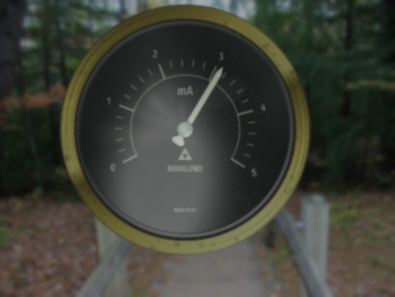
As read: 3.1 mA
